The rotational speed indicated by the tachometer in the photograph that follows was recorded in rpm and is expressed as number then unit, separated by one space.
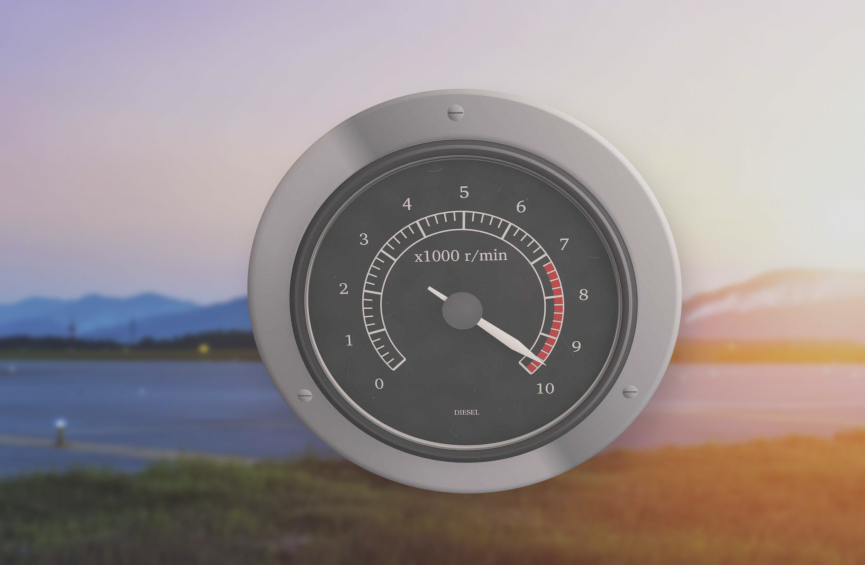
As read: 9600 rpm
